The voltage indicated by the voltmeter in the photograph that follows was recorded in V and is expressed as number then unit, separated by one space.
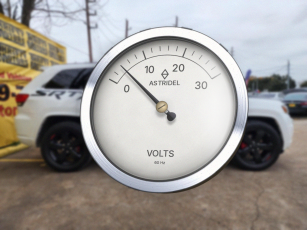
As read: 4 V
